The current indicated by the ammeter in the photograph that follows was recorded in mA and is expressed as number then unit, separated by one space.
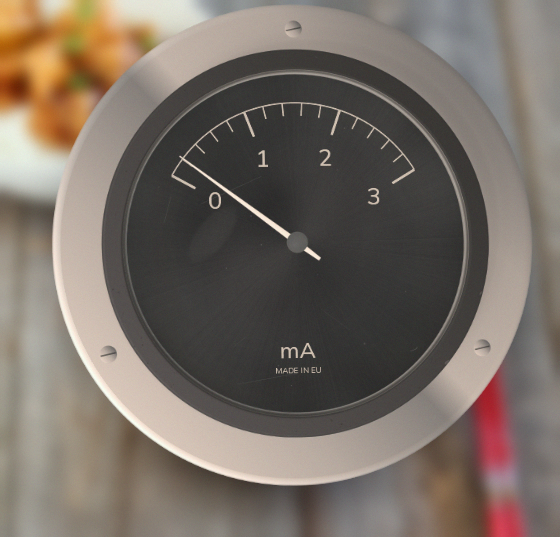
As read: 0.2 mA
